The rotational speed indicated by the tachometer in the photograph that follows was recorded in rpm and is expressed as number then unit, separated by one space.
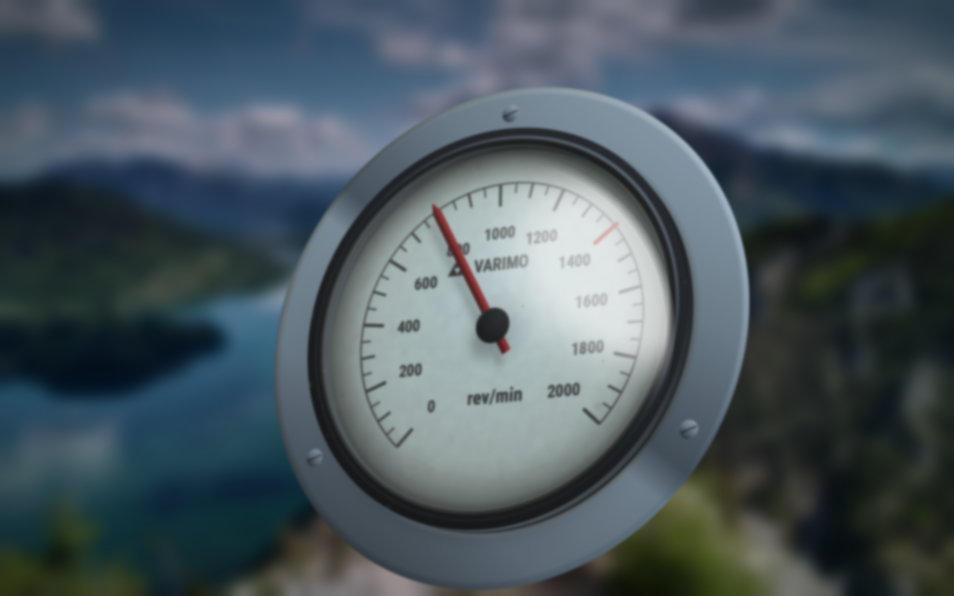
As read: 800 rpm
